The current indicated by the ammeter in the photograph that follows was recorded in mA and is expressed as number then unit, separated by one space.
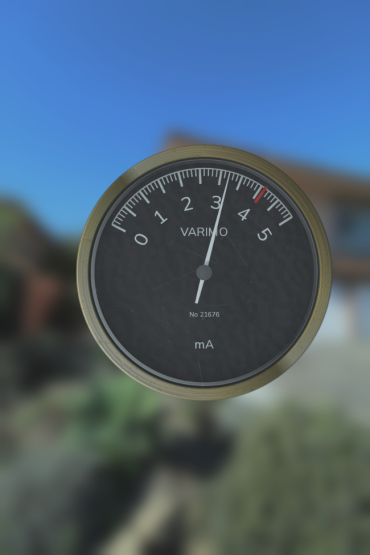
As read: 3.2 mA
